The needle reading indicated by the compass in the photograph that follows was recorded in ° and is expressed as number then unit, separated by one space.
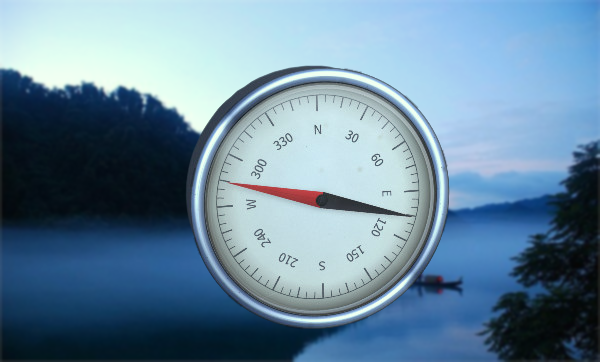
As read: 285 °
